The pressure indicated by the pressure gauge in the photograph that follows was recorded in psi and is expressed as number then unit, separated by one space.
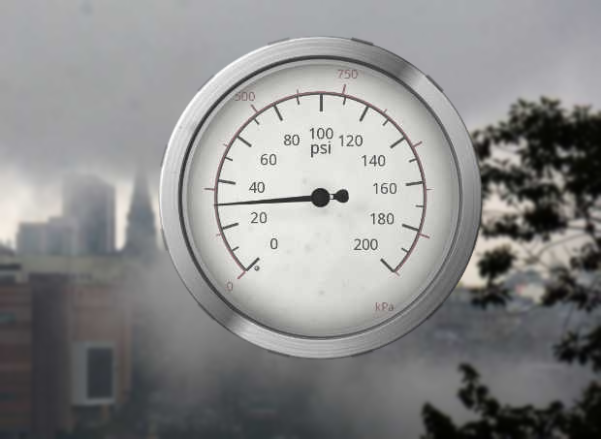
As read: 30 psi
